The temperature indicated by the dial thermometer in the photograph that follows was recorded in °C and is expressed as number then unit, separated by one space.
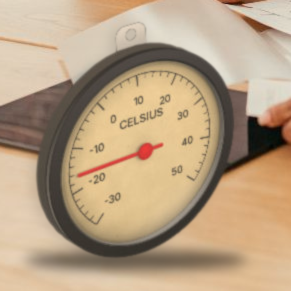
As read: -16 °C
